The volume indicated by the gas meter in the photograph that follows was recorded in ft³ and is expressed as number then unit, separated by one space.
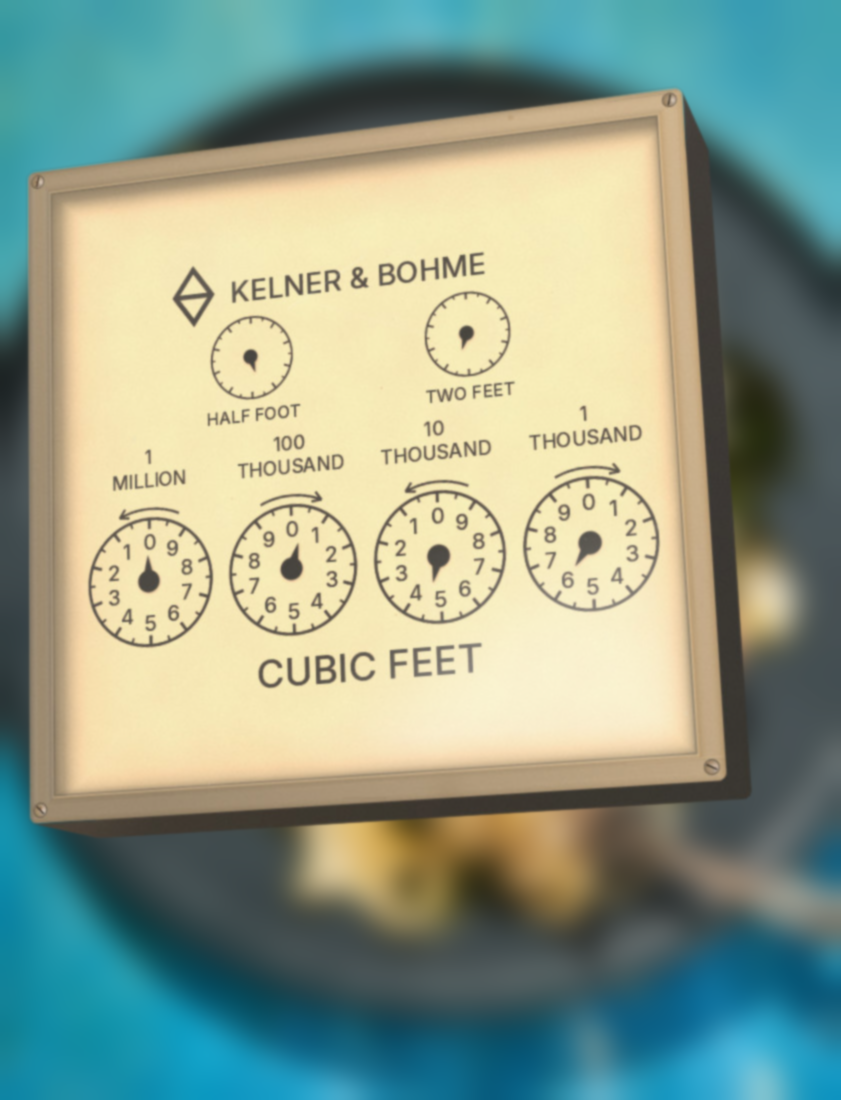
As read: 4600 ft³
